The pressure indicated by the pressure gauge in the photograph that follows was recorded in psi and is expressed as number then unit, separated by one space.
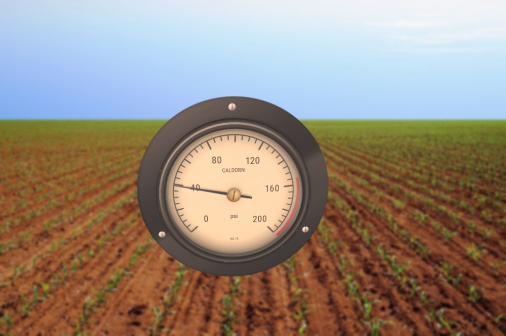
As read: 40 psi
